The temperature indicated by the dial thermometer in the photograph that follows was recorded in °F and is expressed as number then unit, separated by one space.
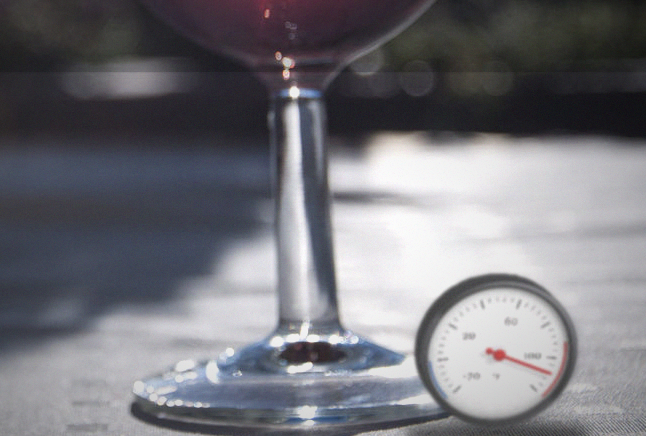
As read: 108 °F
